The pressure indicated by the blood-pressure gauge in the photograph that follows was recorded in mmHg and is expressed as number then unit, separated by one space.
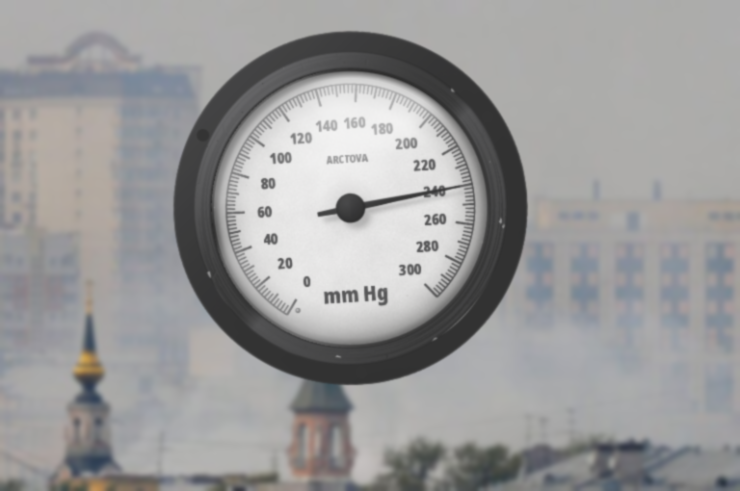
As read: 240 mmHg
